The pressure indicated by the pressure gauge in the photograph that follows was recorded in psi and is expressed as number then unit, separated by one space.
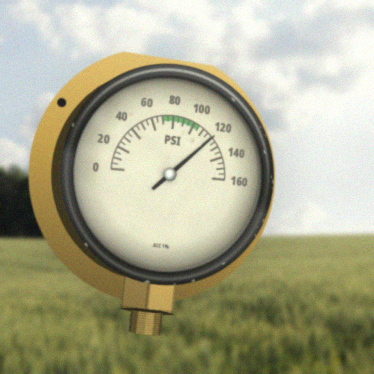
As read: 120 psi
